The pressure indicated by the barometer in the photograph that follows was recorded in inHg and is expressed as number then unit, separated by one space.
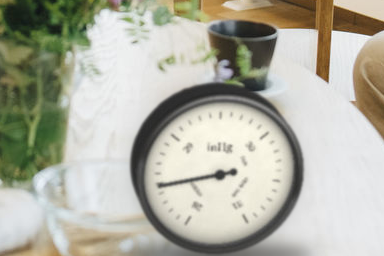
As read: 28.5 inHg
